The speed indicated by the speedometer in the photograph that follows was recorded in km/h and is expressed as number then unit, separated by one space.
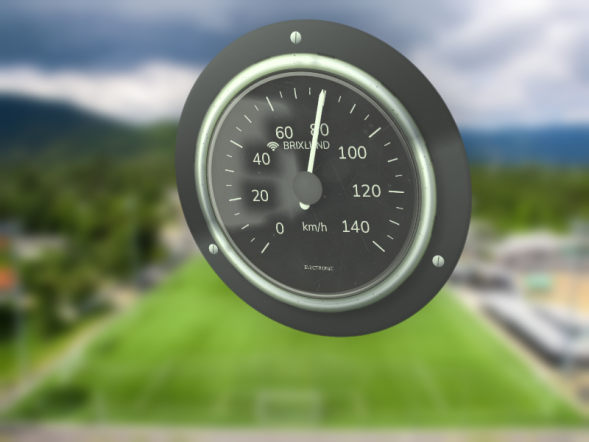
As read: 80 km/h
